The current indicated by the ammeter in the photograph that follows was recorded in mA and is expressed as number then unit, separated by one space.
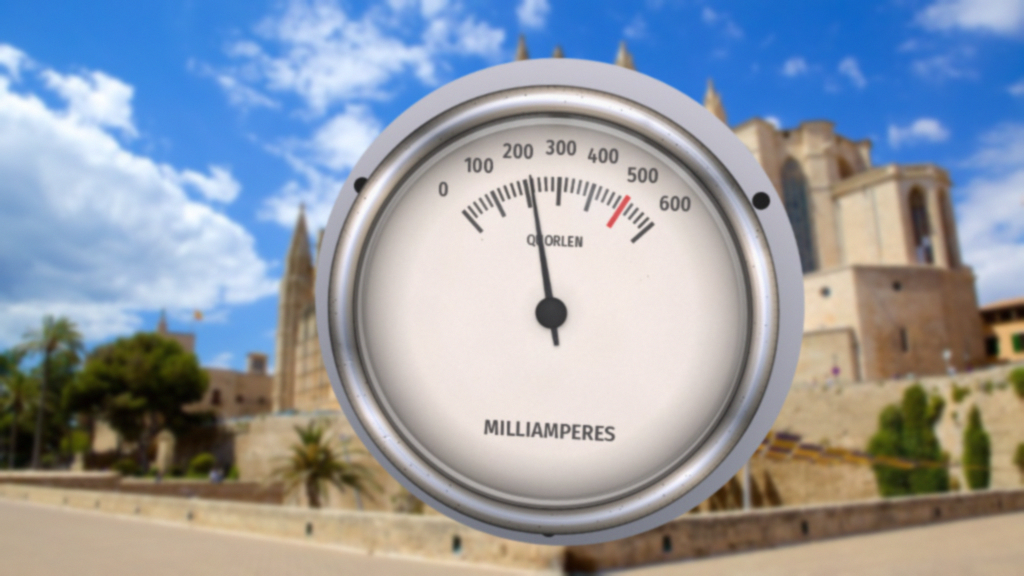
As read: 220 mA
